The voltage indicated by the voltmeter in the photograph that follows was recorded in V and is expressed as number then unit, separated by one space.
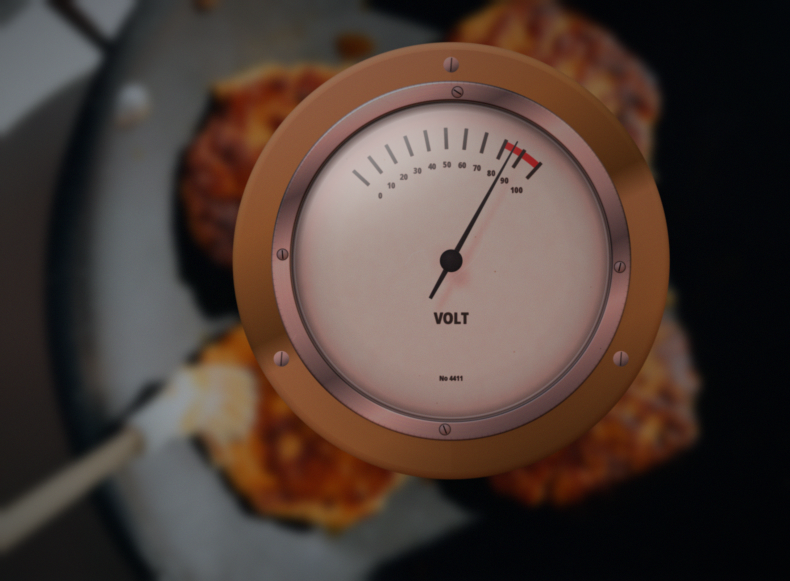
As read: 85 V
